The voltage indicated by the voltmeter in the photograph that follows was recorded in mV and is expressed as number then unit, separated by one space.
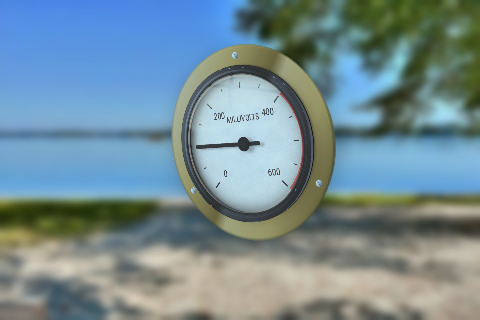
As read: 100 mV
